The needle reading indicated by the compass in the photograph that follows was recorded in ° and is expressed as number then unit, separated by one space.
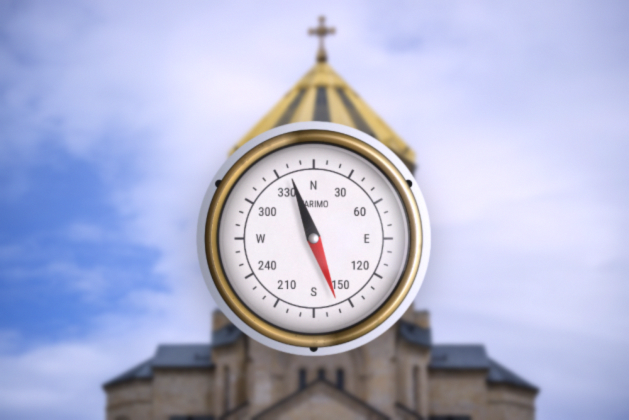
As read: 160 °
